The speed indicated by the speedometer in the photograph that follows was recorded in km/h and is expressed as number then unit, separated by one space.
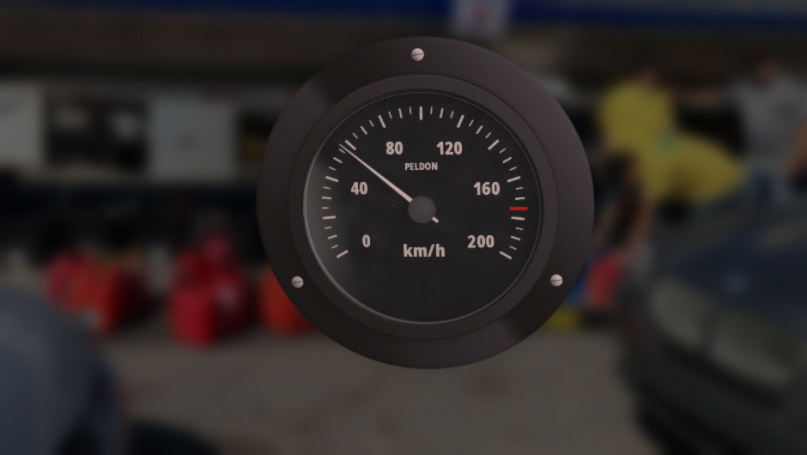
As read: 57.5 km/h
